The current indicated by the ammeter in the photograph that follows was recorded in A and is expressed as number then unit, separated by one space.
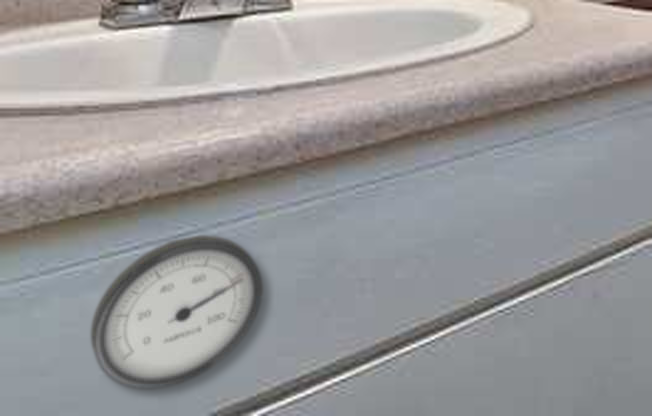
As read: 80 A
